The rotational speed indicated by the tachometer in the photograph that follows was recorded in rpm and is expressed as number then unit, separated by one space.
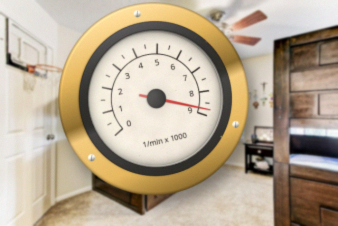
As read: 8750 rpm
